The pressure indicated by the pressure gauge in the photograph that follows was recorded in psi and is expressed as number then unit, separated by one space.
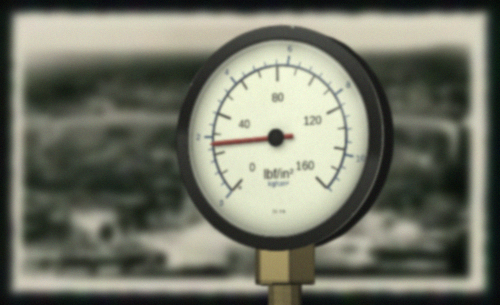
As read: 25 psi
